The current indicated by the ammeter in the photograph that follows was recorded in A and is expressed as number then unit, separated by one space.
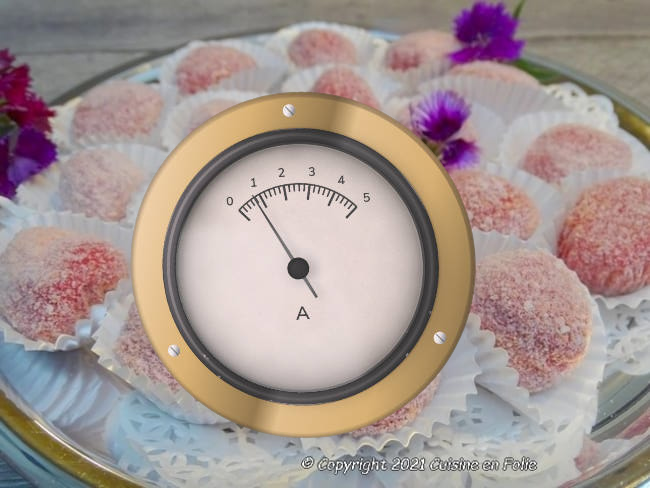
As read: 0.8 A
